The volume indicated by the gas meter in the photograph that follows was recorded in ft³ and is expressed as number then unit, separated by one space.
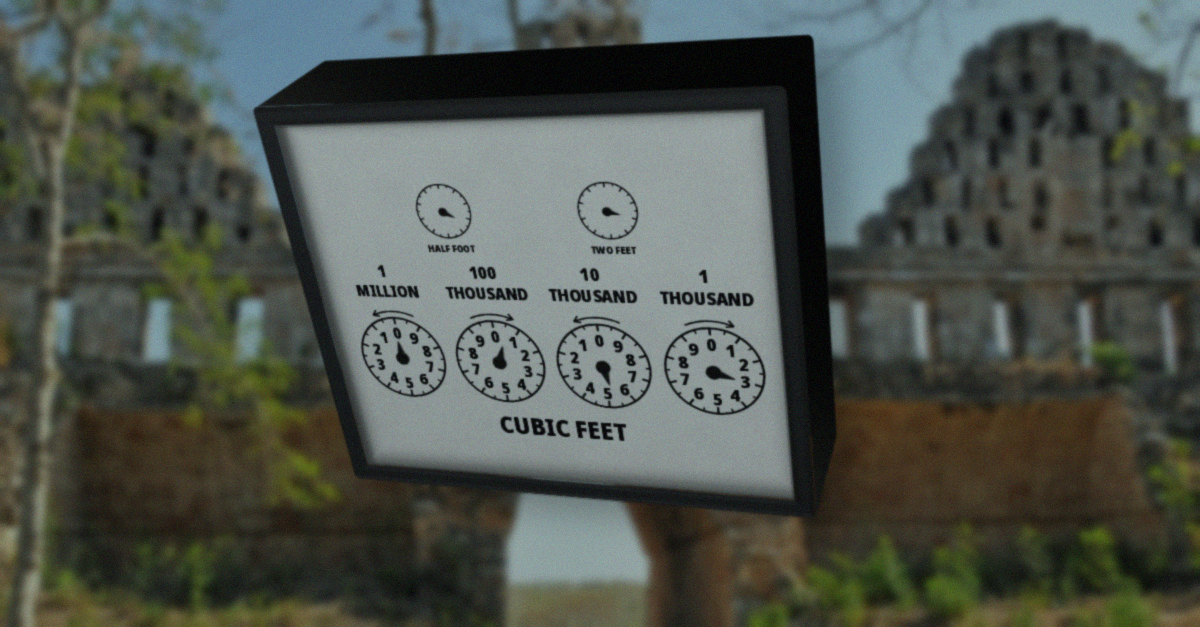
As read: 5300 ft³
